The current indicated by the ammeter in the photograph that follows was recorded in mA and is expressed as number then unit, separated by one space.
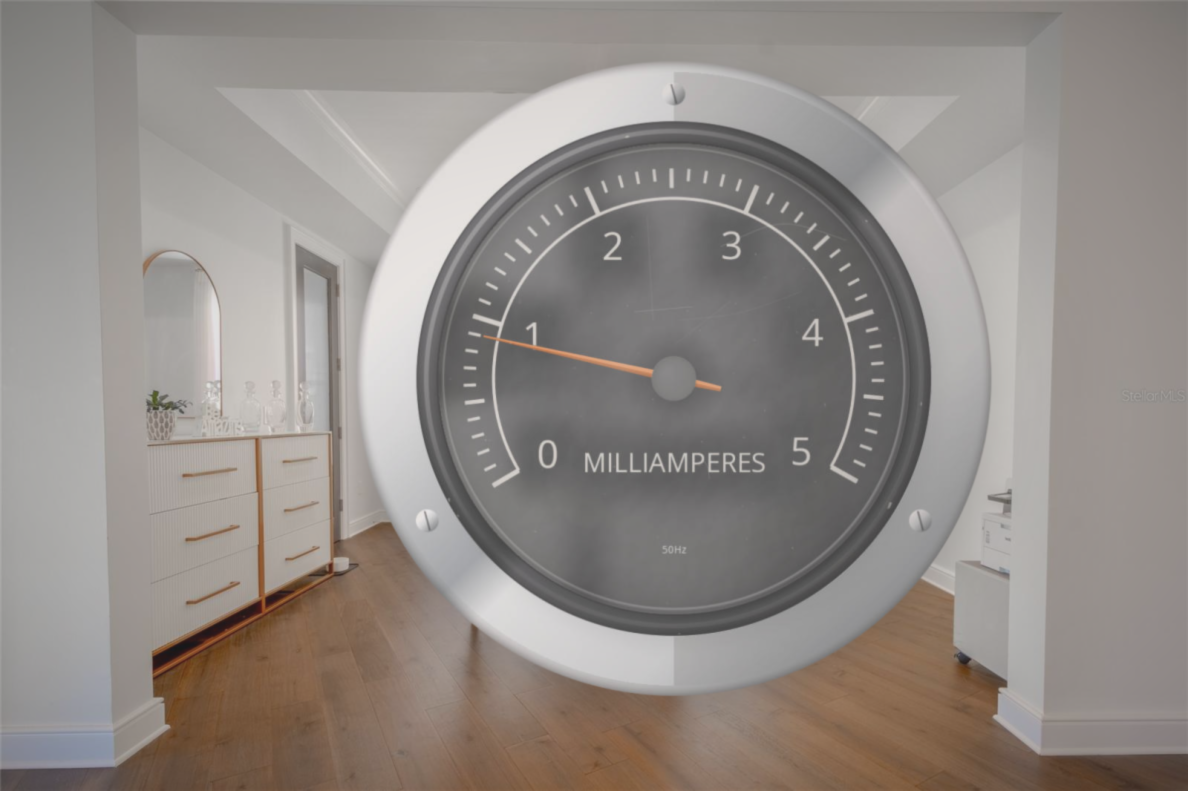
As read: 0.9 mA
